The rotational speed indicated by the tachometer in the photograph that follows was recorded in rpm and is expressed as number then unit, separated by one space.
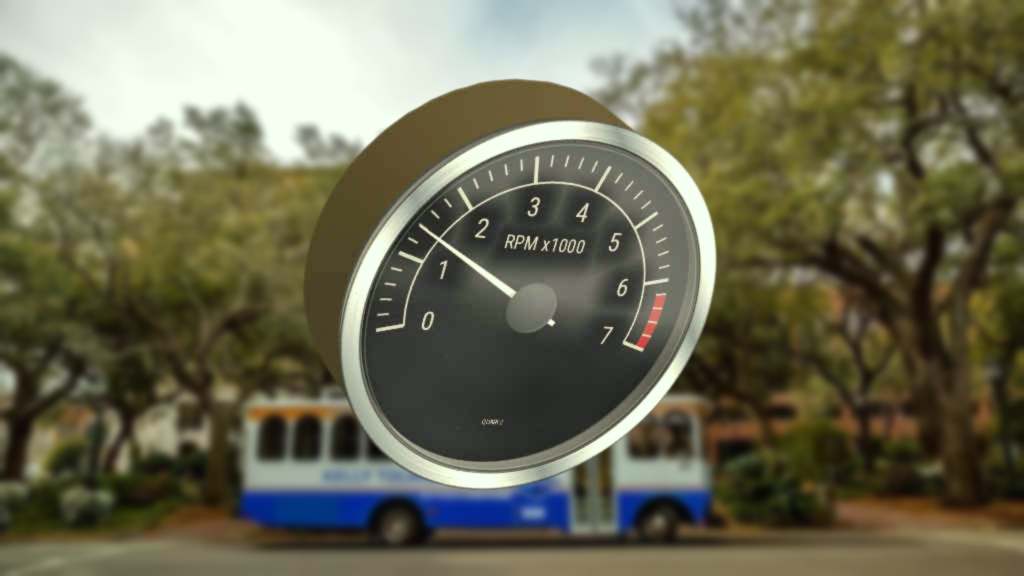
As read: 1400 rpm
